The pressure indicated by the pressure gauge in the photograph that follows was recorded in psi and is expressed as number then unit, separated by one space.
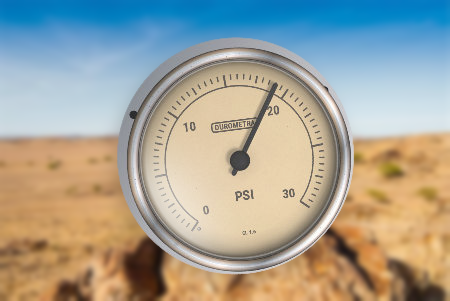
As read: 19 psi
